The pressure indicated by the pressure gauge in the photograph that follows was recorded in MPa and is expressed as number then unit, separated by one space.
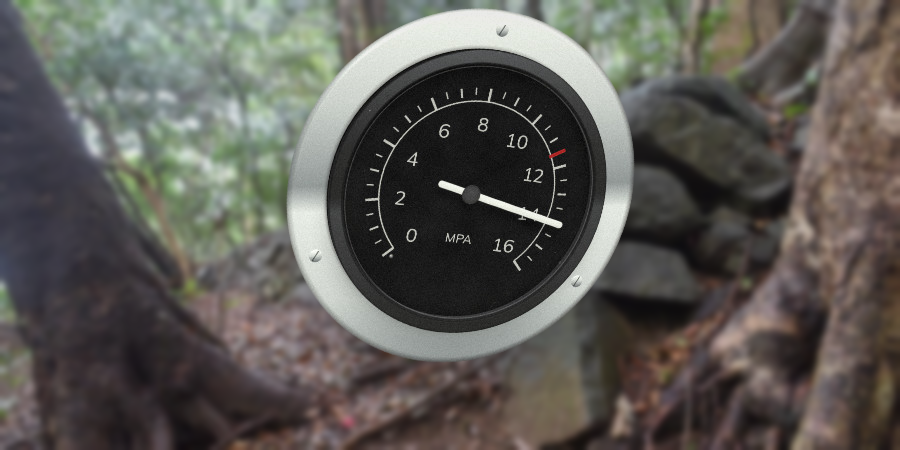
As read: 14 MPa
